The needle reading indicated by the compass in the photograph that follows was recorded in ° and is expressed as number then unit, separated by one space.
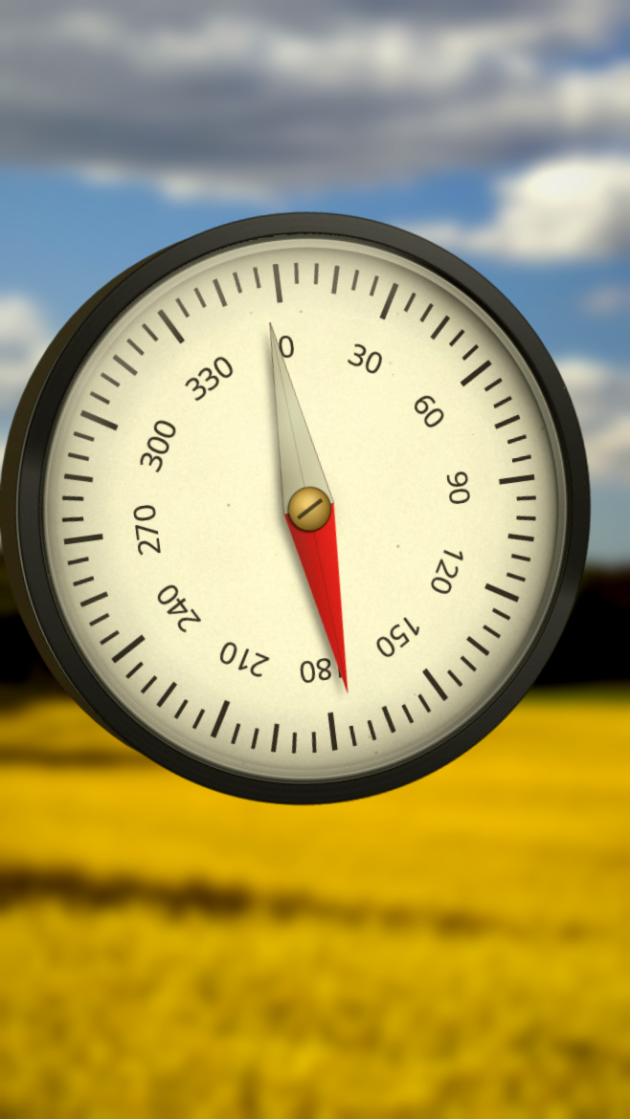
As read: 175 °
